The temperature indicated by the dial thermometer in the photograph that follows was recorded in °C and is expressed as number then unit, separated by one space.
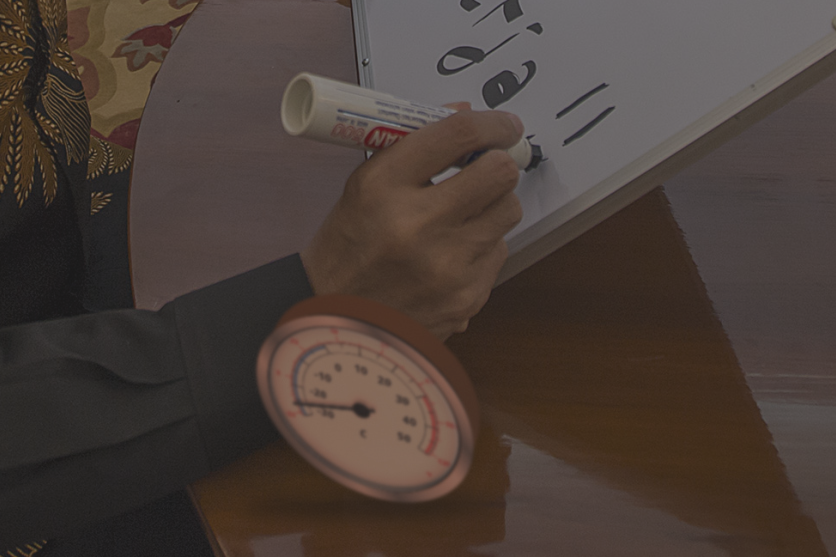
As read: -25 °C
